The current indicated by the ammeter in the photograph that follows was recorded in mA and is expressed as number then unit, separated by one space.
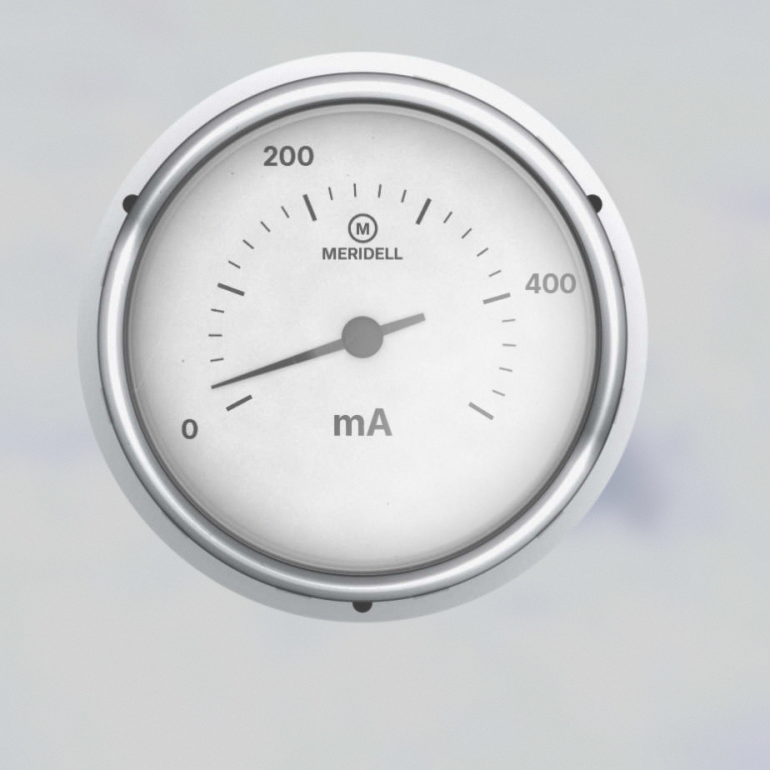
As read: 20 mA
